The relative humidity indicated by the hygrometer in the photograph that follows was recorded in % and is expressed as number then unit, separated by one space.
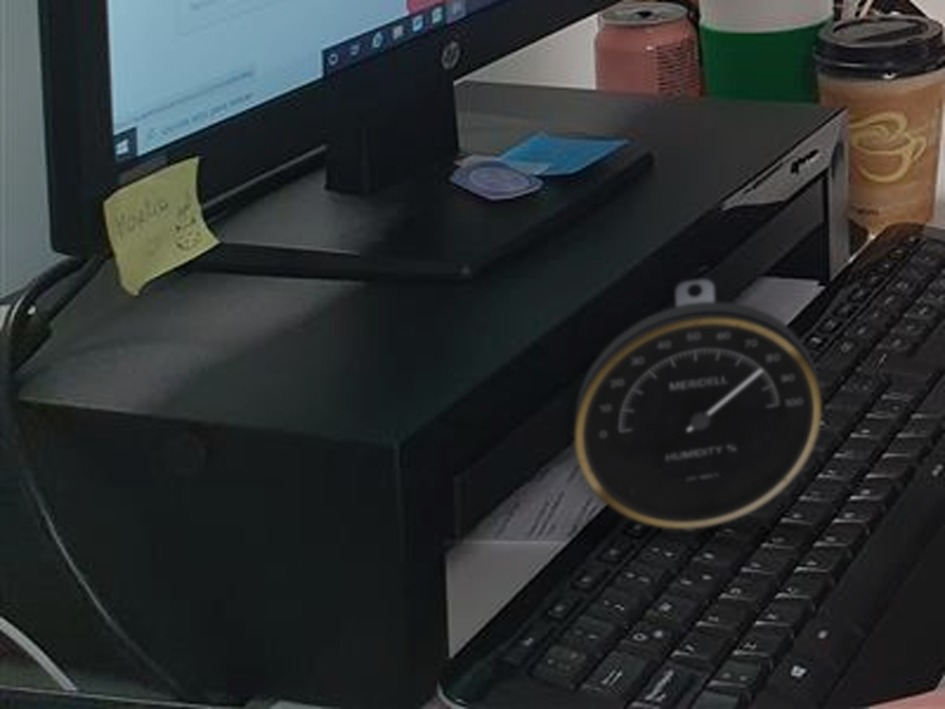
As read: 80 %
